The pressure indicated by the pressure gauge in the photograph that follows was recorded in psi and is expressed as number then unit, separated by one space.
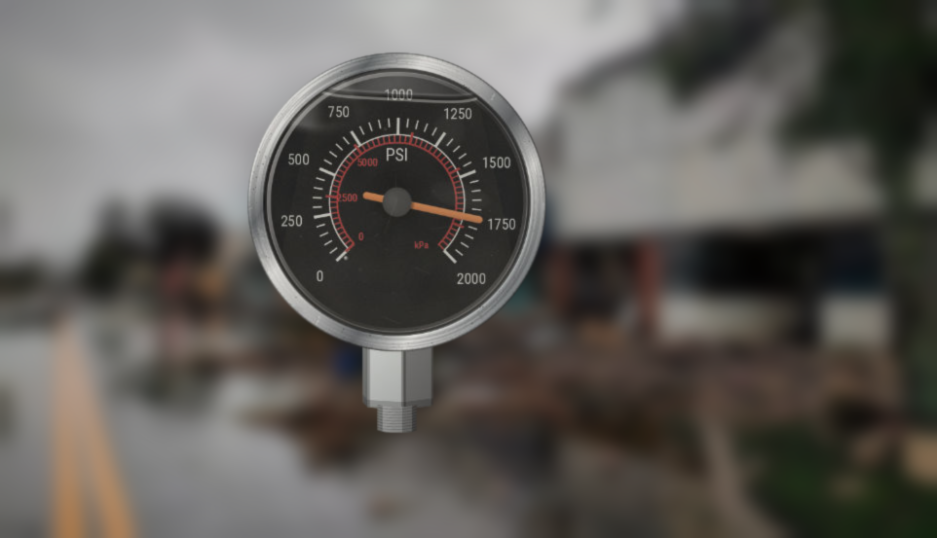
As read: 1750 psi
